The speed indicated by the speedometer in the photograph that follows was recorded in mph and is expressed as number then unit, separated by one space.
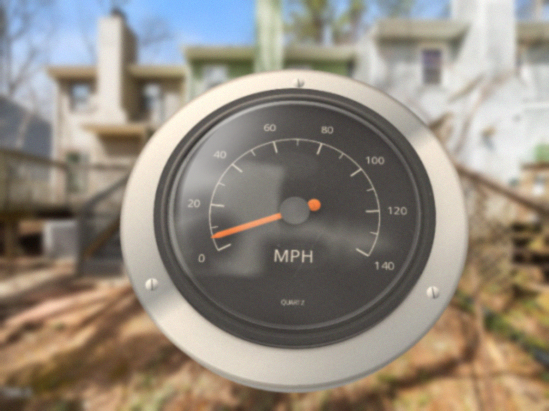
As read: 5 mph
